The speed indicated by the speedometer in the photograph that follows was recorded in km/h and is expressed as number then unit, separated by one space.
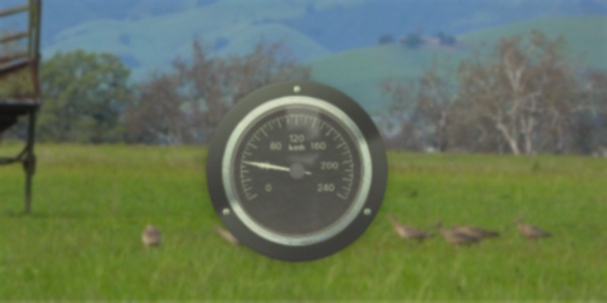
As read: 40 km/h
